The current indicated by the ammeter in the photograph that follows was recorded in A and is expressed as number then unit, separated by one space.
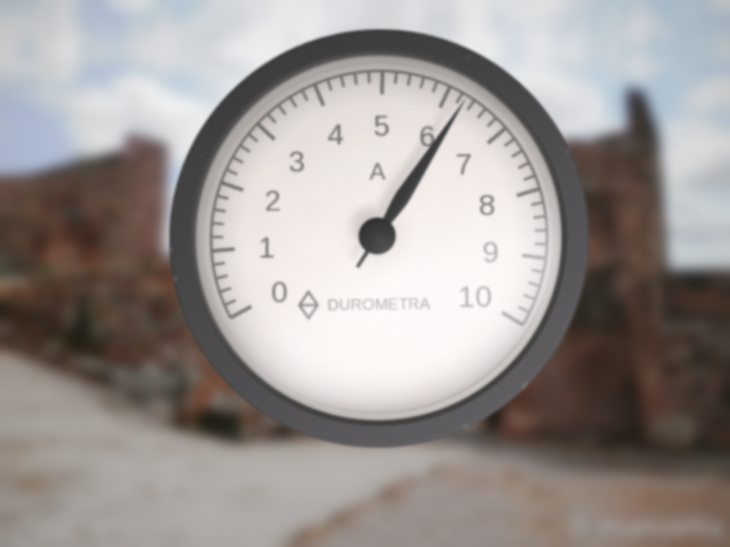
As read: 6.3 A
